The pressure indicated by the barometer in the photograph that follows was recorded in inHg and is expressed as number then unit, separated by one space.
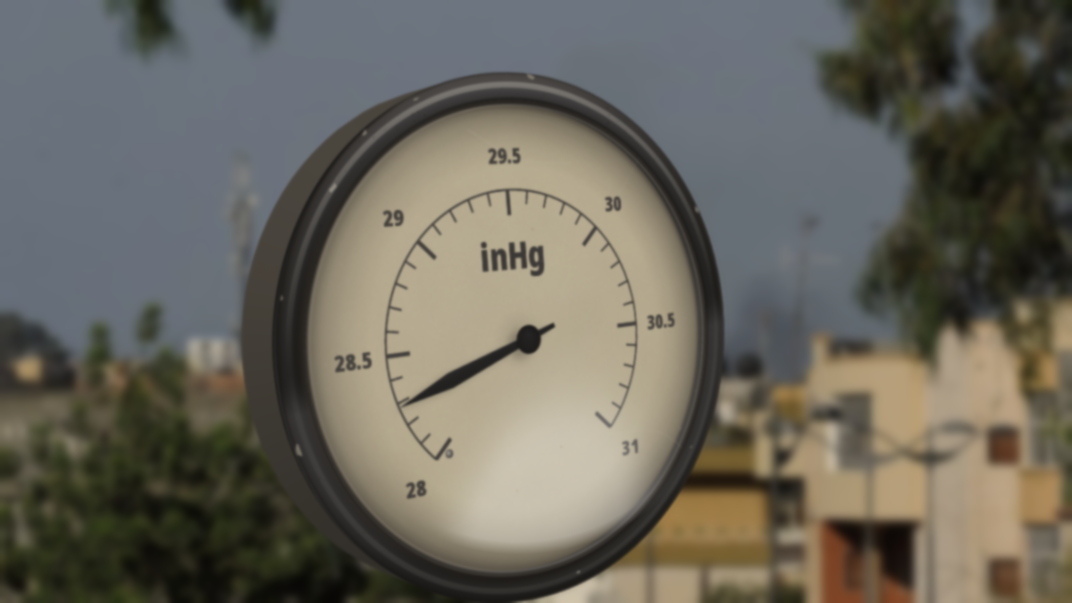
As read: 28.3 inHg
